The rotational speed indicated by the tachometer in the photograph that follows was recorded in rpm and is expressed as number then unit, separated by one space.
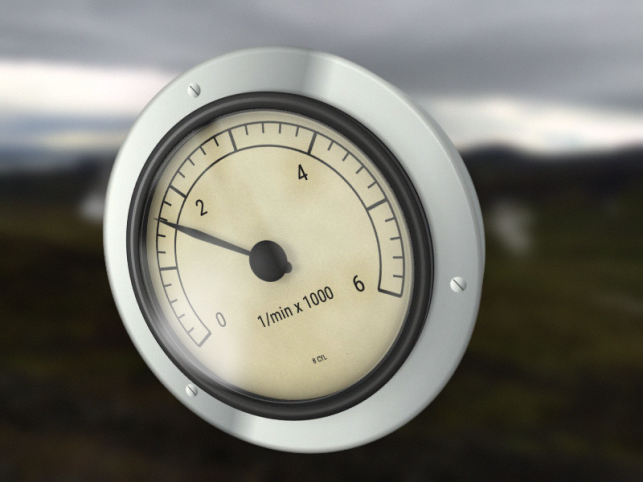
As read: 1600 rpm
